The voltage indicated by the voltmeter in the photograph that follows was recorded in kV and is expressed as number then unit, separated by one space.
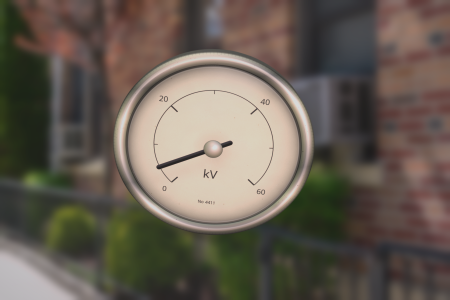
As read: 5 kV
